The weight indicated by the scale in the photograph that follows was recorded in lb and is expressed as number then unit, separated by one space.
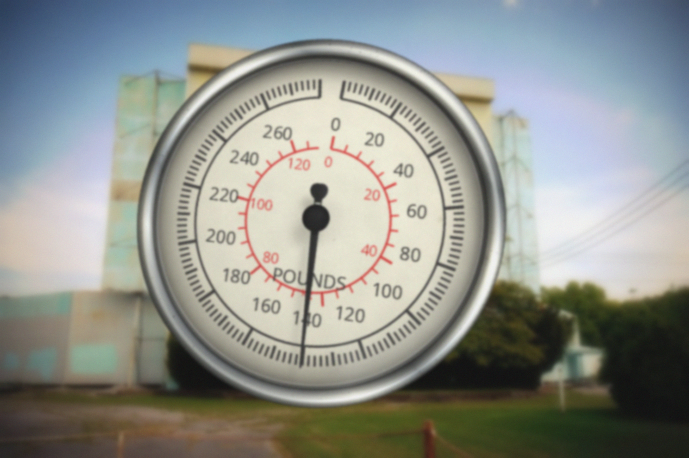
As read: 140 lb
